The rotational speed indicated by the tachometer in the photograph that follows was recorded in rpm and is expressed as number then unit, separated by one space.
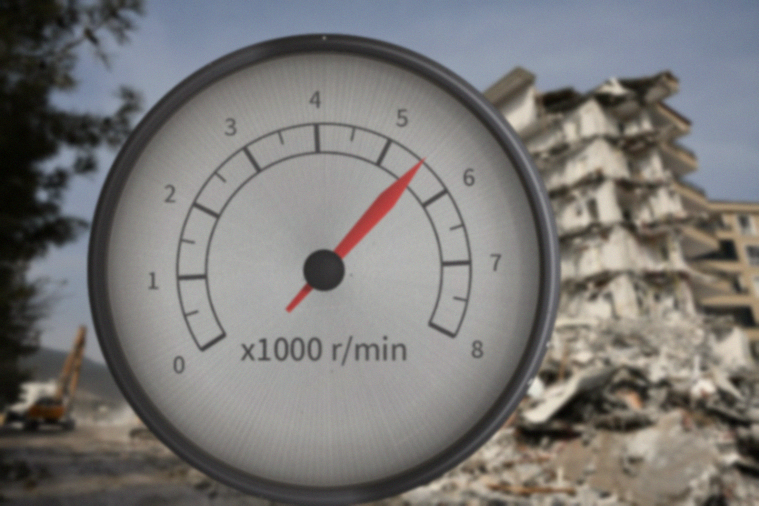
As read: 5500 rpm
